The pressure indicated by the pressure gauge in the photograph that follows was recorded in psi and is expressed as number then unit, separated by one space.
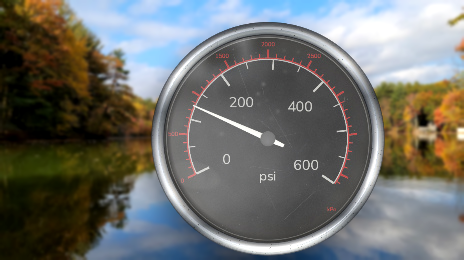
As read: 125 psi
